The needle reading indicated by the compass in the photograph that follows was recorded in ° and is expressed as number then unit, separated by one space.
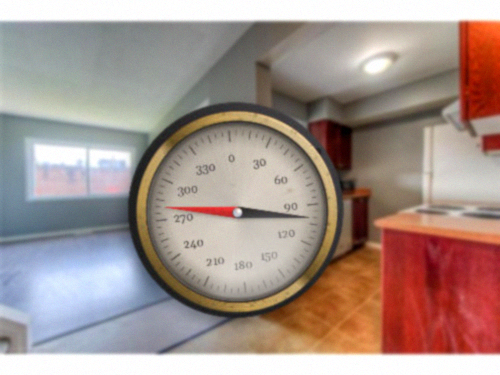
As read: 280 °
